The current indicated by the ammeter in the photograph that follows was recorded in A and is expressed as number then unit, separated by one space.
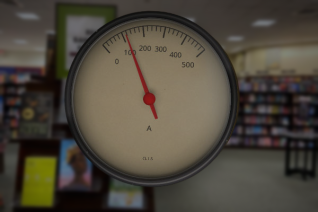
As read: 120 A
